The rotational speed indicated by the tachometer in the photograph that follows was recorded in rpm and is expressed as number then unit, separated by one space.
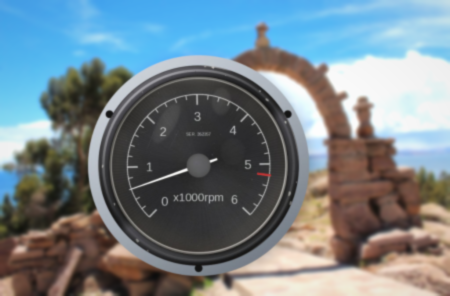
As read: 600 rpm
